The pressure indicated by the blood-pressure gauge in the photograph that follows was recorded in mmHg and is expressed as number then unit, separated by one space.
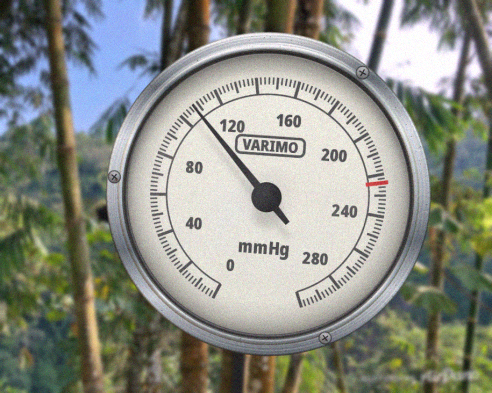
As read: 108 mmHg
